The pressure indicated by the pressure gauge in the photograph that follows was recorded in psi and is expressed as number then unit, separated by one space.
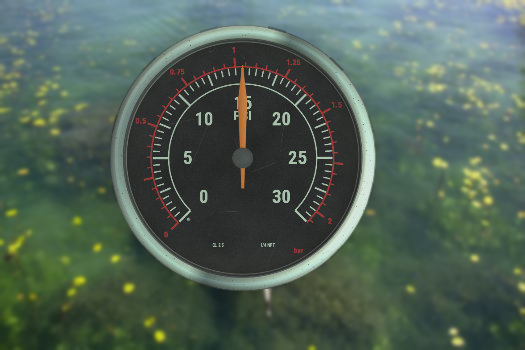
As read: 15 psi
